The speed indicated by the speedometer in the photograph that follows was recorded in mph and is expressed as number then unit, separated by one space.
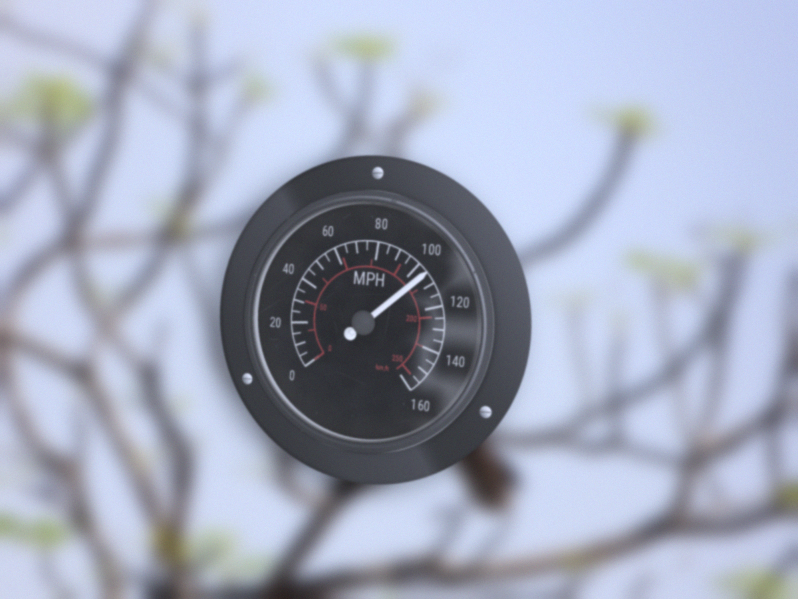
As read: 105 mph
